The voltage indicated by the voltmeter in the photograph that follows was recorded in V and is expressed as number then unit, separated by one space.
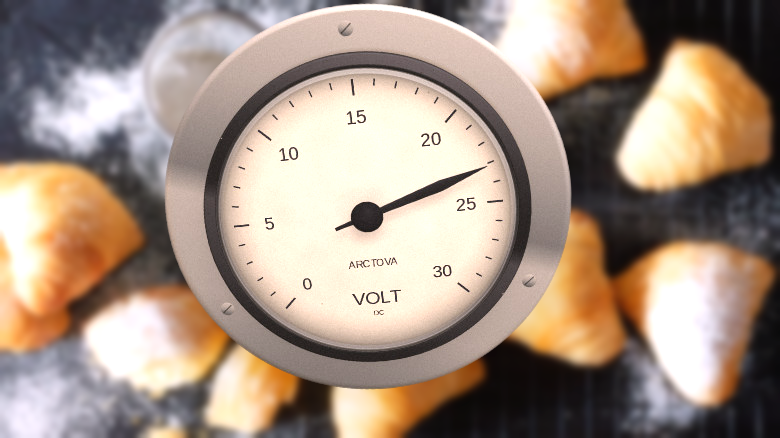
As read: 23 V
